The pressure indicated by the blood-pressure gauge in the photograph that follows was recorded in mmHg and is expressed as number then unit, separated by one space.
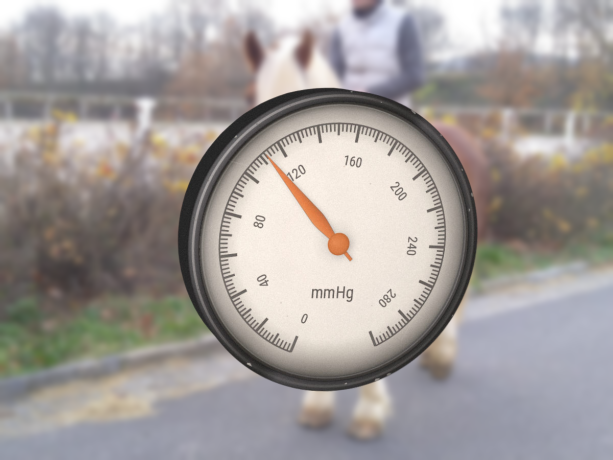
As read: 112 mmHg
